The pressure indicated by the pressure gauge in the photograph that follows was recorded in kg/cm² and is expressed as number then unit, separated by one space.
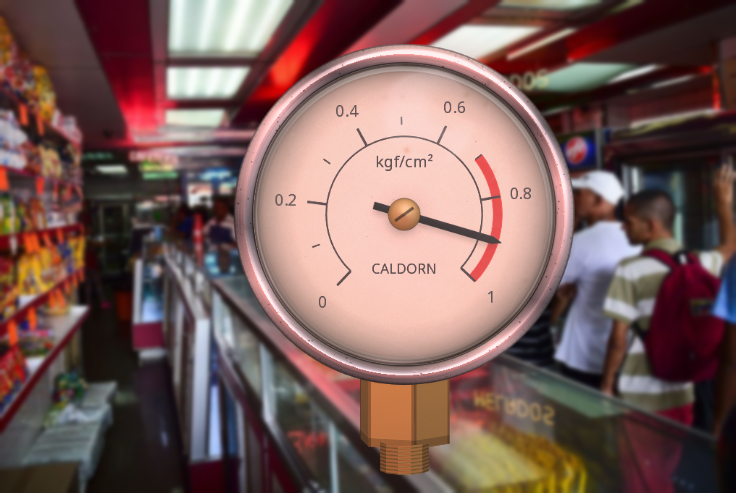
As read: 0.9 kg/cm²
